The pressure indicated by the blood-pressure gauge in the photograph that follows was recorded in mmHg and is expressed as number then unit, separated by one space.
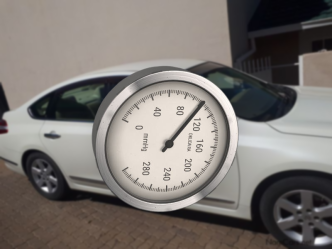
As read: 100 mmHg
